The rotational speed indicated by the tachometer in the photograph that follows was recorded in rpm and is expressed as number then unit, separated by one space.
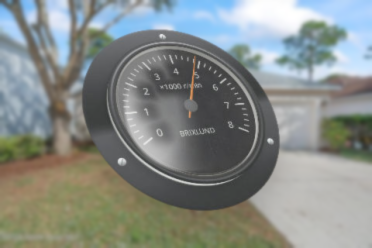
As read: 4800 rpm
